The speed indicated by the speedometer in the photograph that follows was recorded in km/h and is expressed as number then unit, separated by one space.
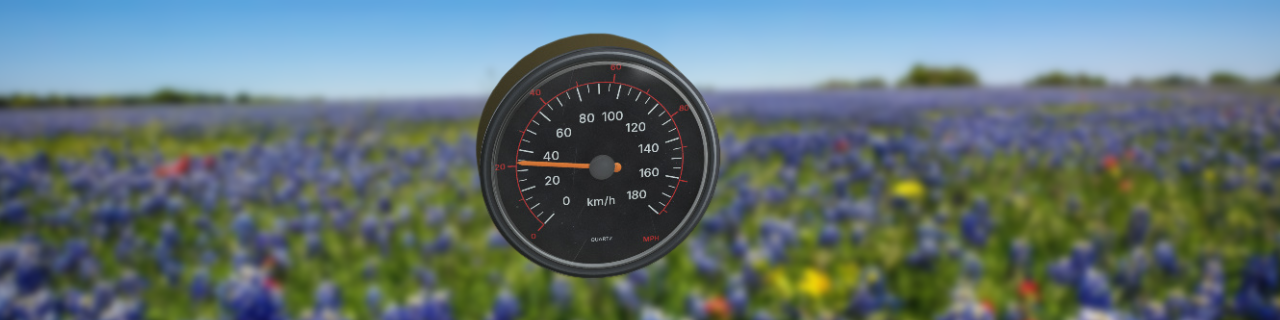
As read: 35 km/h
